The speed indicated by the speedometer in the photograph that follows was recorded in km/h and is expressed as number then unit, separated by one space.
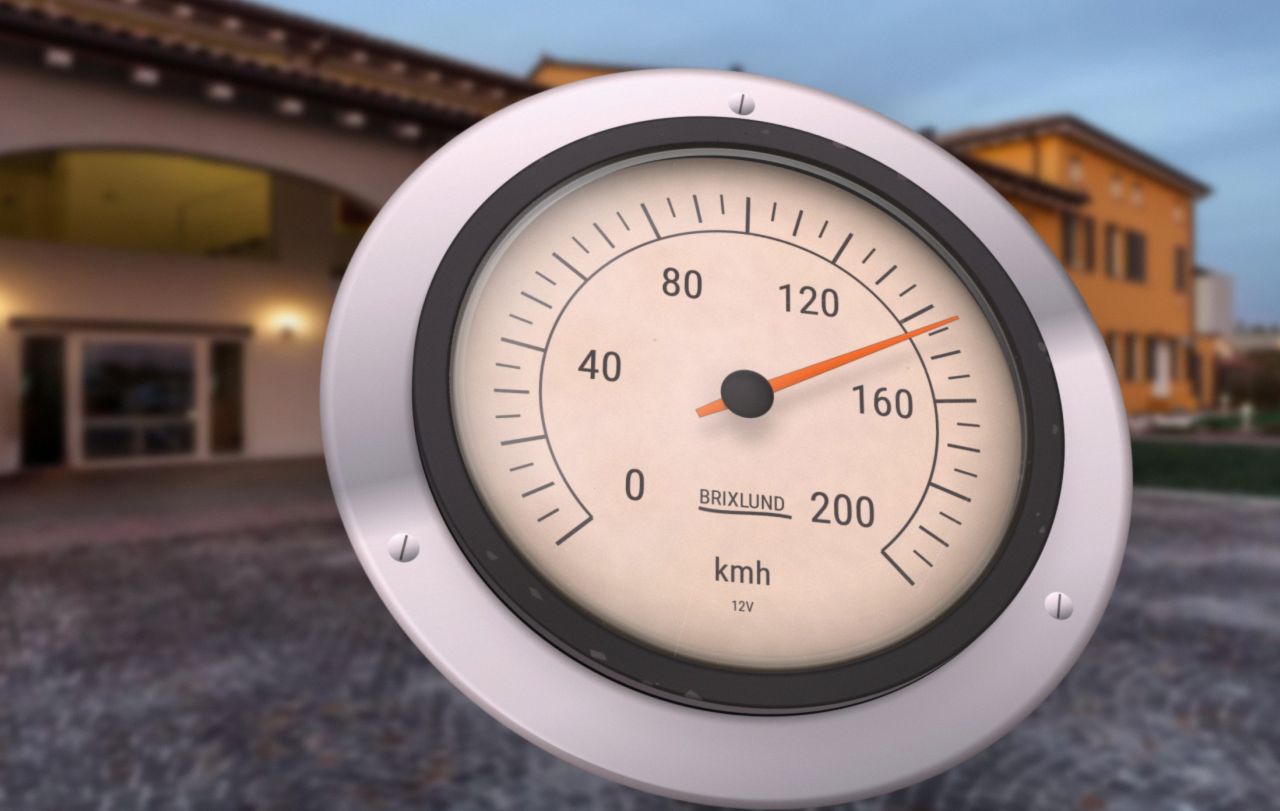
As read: 145 km/h
